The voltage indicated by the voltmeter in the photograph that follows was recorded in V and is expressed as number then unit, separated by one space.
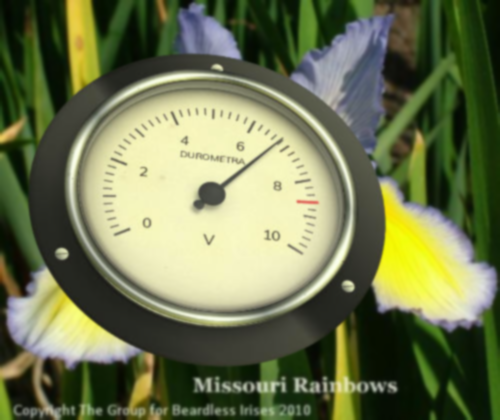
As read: 6.8 V
